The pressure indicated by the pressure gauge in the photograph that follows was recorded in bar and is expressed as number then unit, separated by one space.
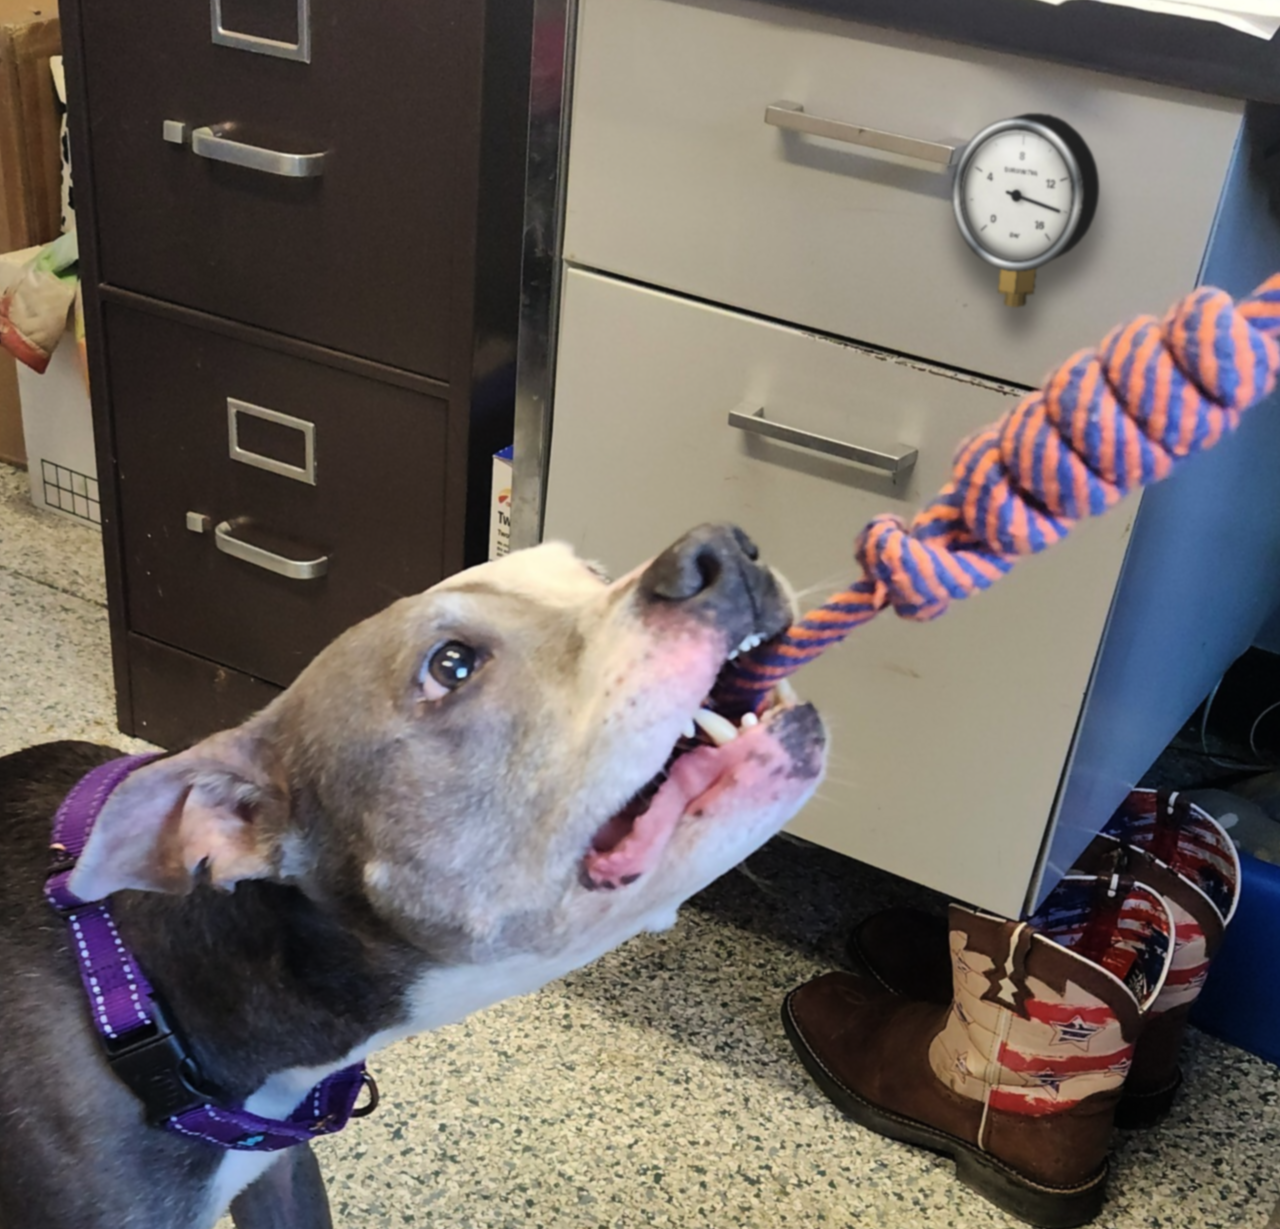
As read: 14 bar
